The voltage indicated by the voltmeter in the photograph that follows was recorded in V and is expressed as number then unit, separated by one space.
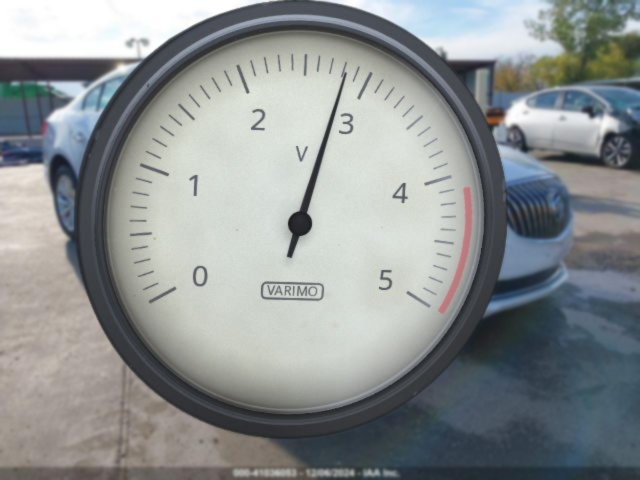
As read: 2.8 V
